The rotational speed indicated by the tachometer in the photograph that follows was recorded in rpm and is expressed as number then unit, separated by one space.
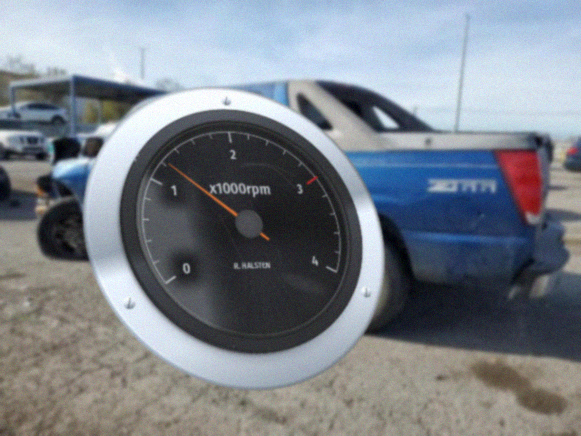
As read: 1200 rpm
